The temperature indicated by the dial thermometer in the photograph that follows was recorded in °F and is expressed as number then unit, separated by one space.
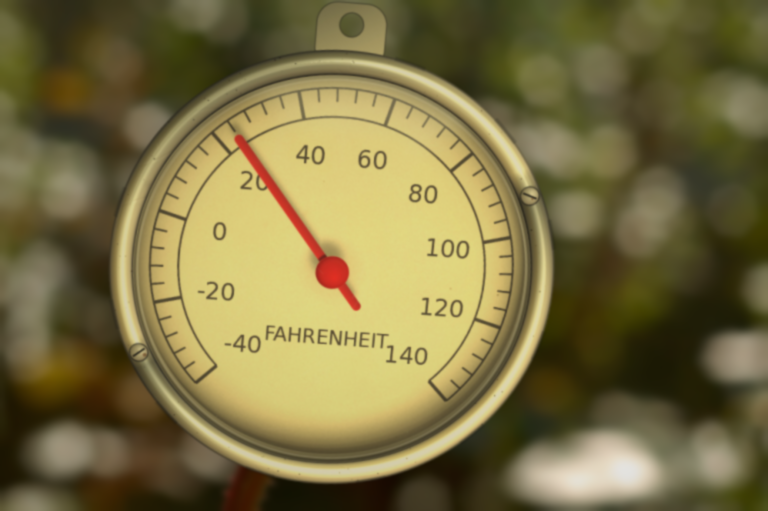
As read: 24 °F
